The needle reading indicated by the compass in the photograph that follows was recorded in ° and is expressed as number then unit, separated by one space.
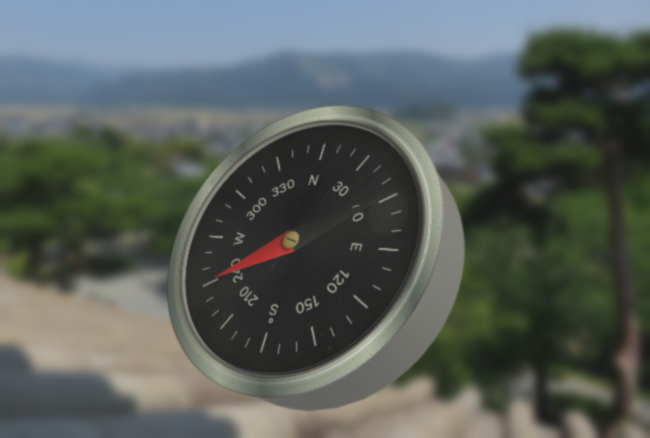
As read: 240 °
